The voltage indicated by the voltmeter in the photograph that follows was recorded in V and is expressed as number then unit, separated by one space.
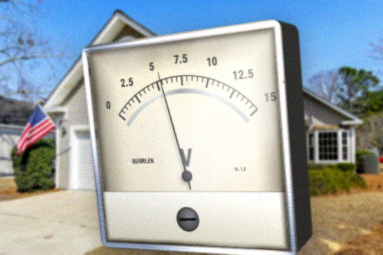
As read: 5.5 V
